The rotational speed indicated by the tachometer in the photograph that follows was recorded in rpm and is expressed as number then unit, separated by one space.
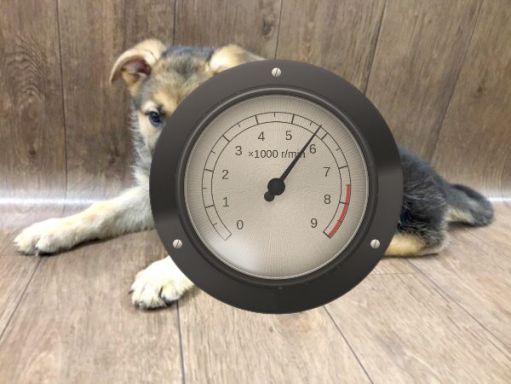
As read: 5750 rpm
